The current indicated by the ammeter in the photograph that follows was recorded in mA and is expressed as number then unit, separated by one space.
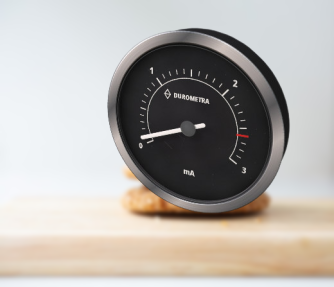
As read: 0.1 mA
